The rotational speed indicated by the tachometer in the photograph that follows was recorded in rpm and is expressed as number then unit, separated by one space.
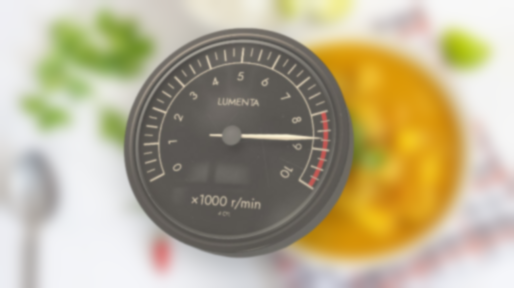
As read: 8750 rpm
